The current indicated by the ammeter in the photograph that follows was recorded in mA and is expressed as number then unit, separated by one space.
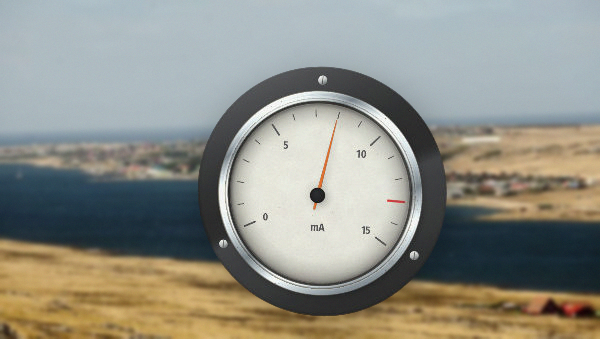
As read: 8 mA
